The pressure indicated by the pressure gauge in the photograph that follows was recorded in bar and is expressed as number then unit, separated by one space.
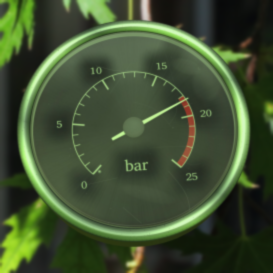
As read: 18.5 bar
